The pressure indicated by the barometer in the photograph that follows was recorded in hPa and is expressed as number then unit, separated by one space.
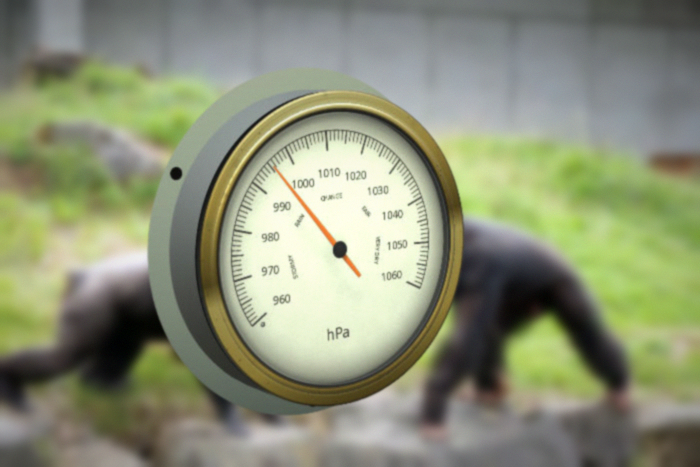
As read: 995 hPa
